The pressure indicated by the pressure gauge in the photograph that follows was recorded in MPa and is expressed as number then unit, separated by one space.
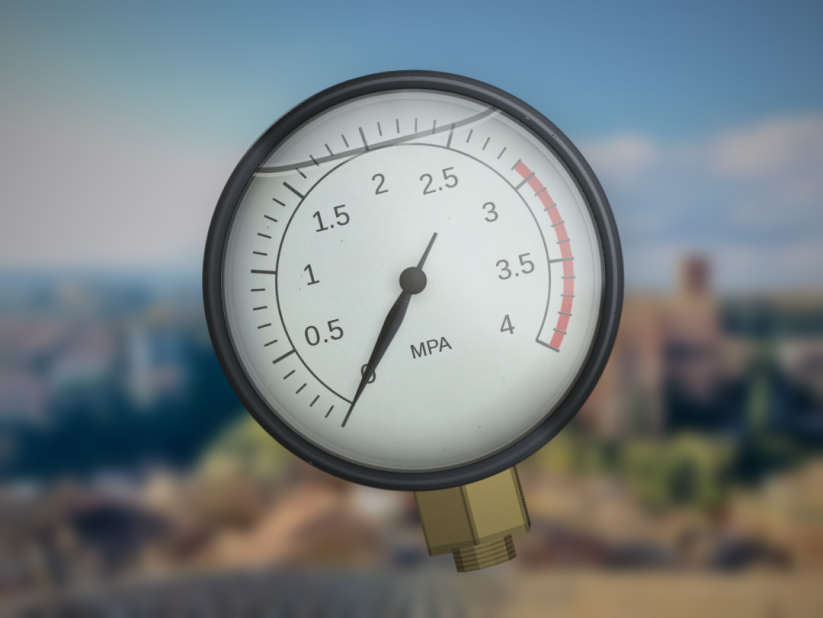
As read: 0 MPa
